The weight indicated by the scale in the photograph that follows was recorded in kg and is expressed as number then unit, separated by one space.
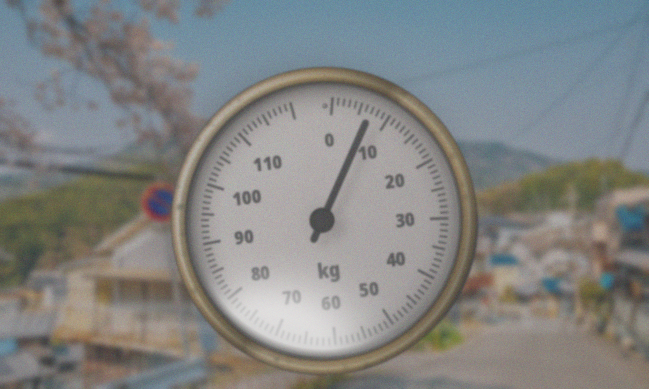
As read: 7 kg
